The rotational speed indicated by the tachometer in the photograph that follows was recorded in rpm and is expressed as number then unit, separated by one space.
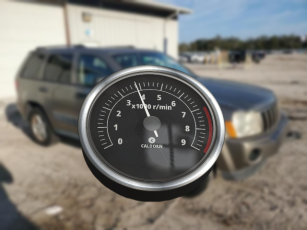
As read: 3800 rpm
